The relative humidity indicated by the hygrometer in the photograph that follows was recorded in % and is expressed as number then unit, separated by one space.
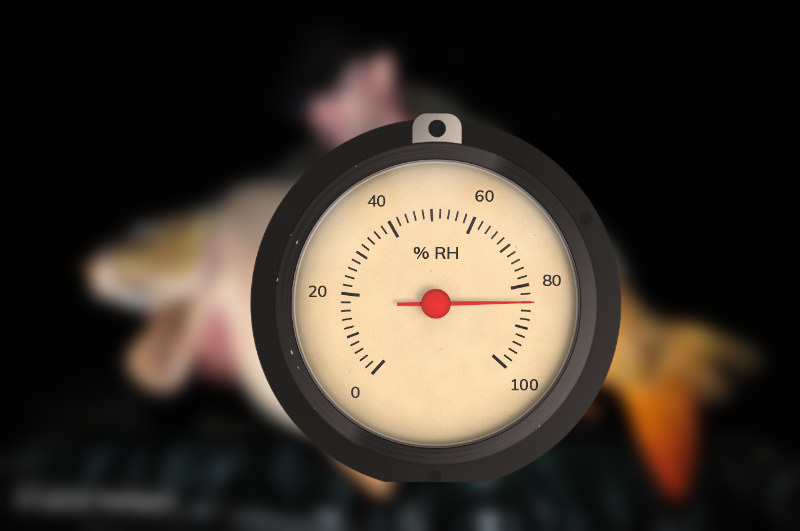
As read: 84 %
